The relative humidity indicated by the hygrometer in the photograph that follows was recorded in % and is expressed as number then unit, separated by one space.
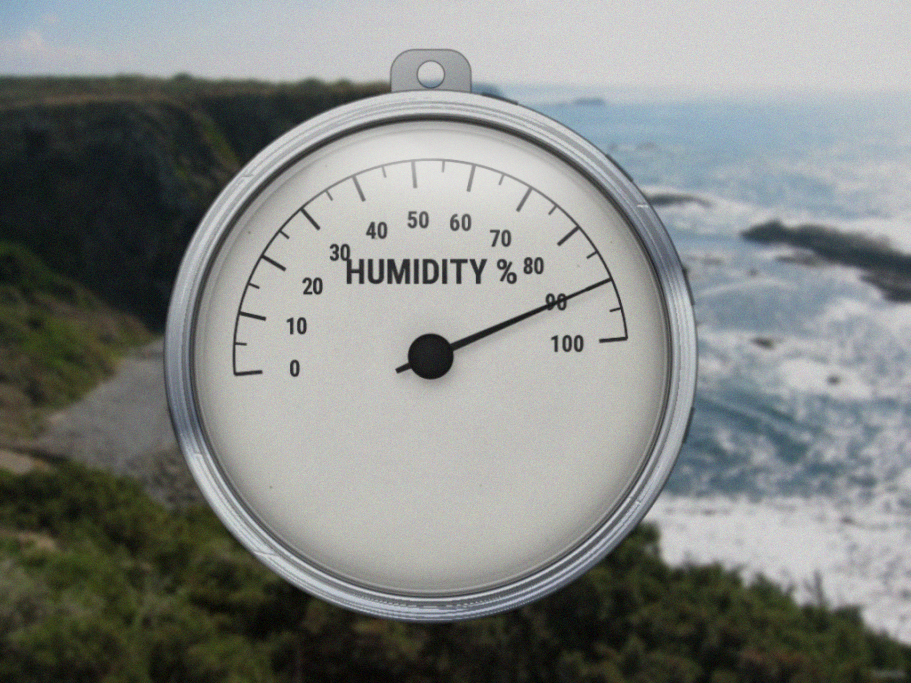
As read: 90 %
